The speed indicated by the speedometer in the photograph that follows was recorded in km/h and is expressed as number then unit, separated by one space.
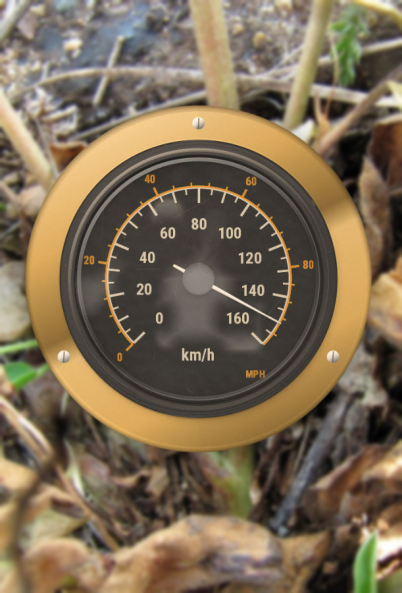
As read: 150 km/h
